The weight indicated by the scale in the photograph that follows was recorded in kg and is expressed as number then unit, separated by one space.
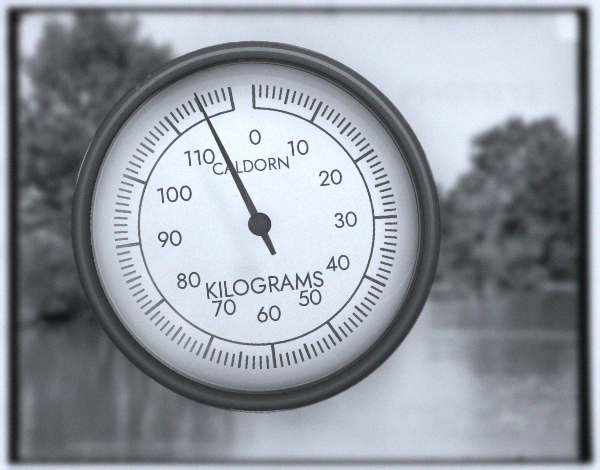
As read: 115 kg
